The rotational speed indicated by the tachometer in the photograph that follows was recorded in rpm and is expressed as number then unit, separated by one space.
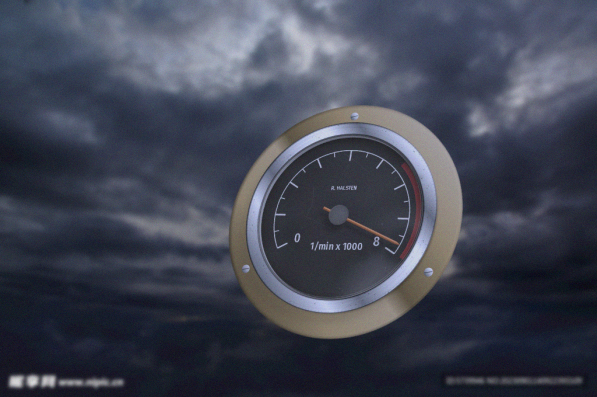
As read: 7750 rpm
